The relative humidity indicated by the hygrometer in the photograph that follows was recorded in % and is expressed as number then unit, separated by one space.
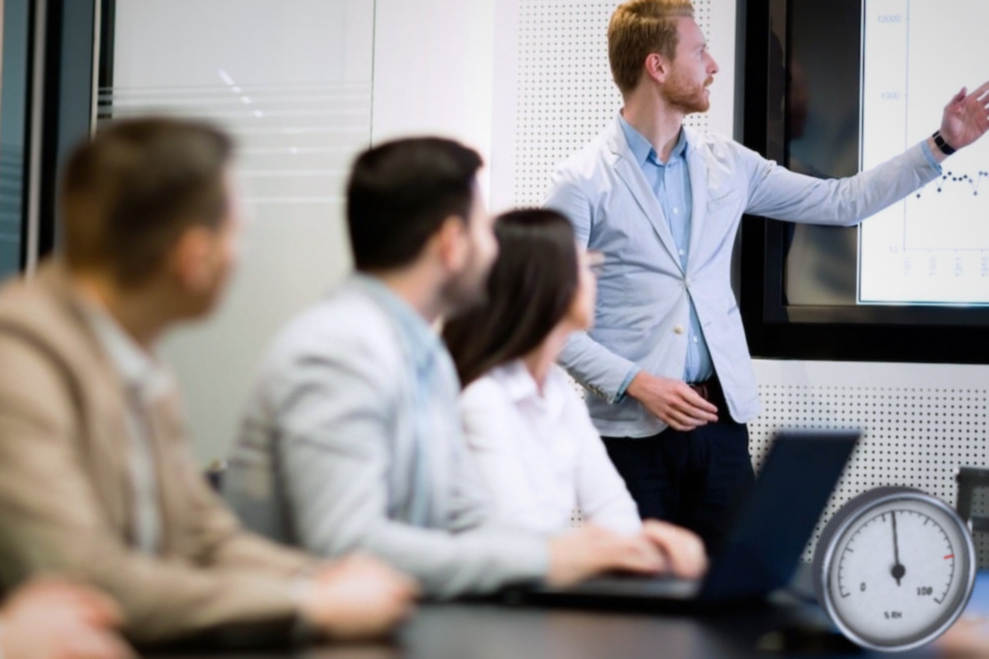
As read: 44 %
